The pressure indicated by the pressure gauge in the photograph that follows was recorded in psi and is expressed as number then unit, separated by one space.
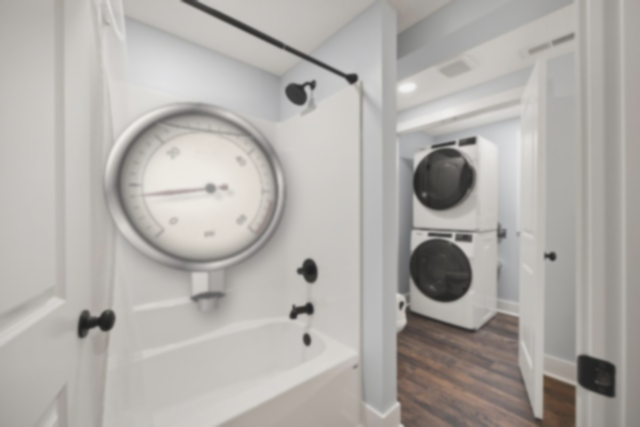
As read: 8 psi
